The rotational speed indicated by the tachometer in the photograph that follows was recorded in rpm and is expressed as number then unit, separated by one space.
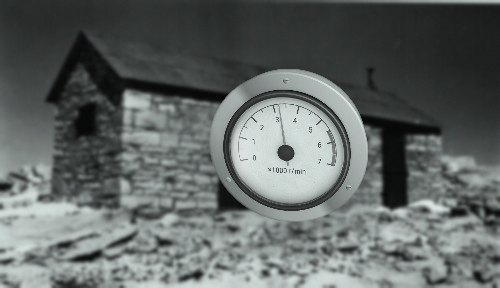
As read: 3250 rpm
